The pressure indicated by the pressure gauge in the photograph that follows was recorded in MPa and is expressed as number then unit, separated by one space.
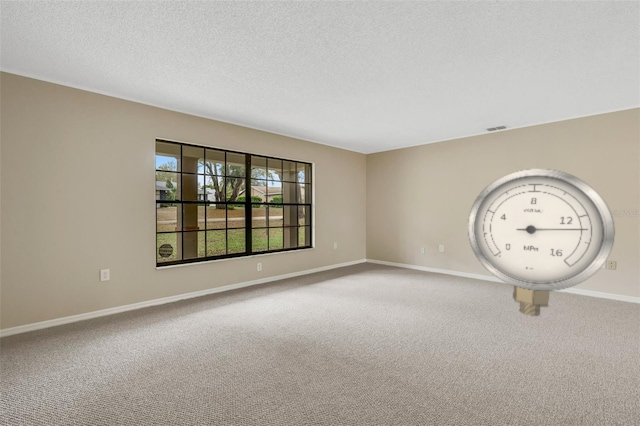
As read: 13 MPa
